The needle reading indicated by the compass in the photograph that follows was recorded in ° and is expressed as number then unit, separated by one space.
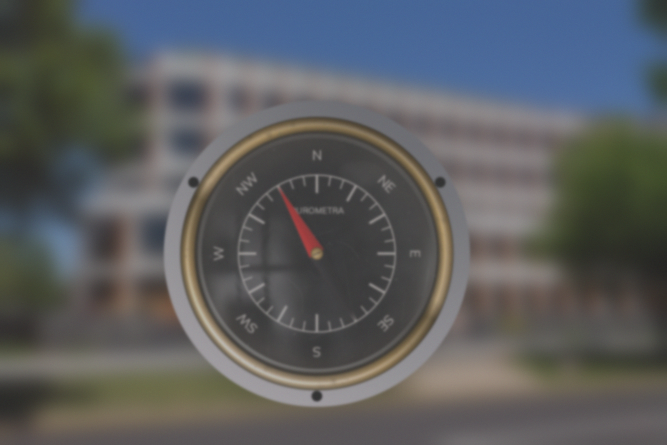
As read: 330 °
